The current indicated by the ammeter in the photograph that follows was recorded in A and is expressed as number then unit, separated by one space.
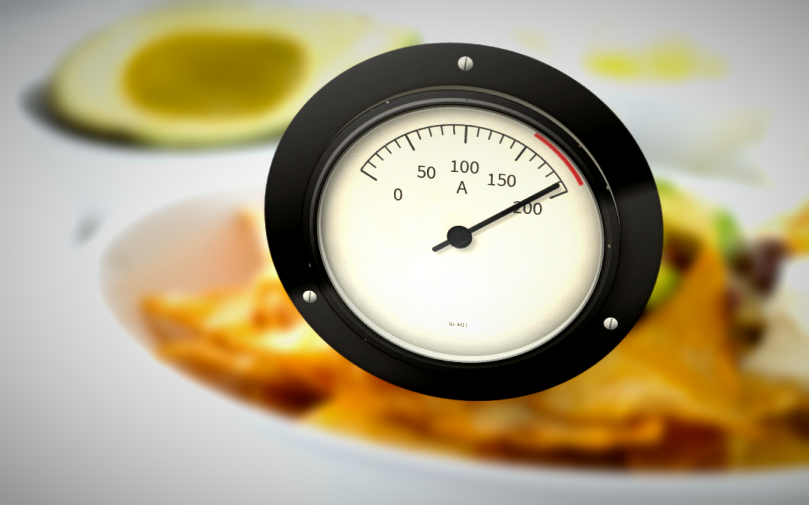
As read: 190 A
